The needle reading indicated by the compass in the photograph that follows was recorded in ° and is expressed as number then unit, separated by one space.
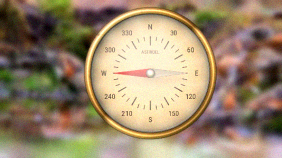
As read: 270 °
